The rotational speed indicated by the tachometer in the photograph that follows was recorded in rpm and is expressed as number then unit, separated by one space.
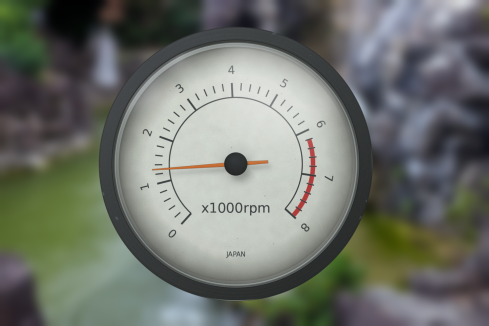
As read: 1300 rpm
